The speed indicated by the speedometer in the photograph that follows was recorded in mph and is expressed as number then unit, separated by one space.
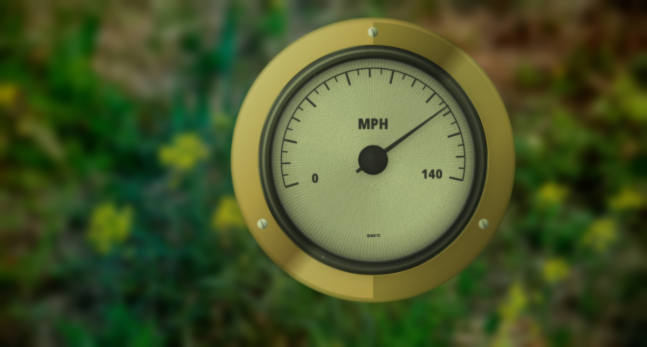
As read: 107.5 mph
